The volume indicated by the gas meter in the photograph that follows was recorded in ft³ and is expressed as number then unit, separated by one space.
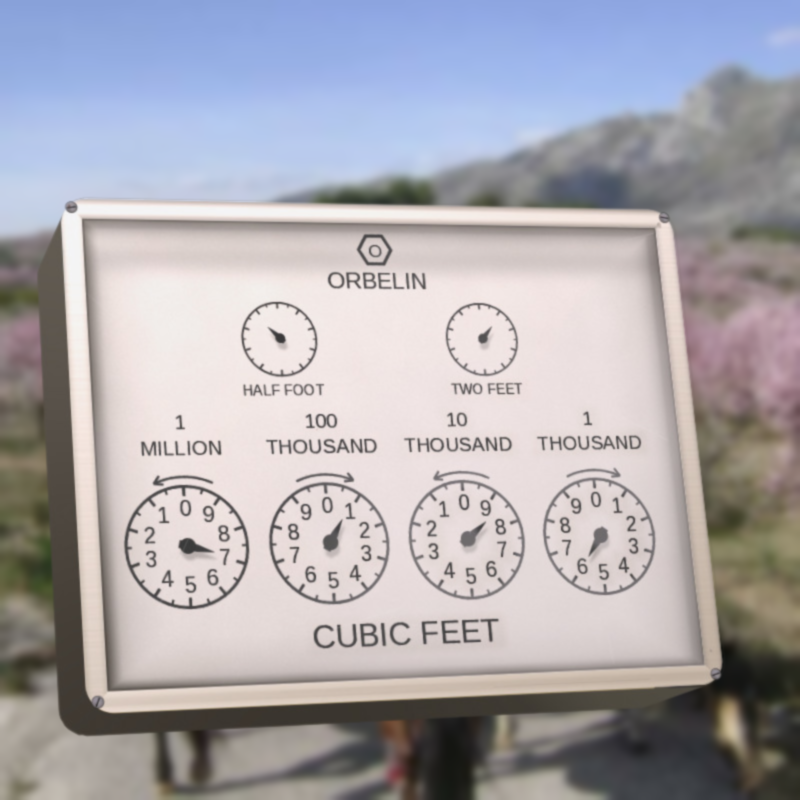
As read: 708600 ft³
